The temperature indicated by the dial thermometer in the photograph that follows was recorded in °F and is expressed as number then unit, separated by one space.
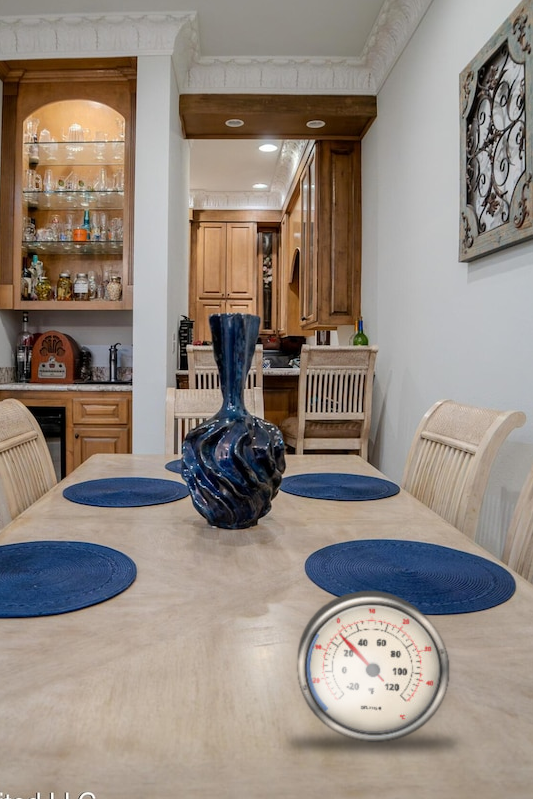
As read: 28 °F
